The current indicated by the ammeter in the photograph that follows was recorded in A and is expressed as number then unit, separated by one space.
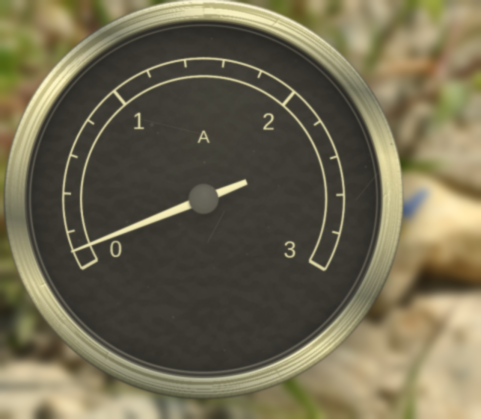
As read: 0.1 A
